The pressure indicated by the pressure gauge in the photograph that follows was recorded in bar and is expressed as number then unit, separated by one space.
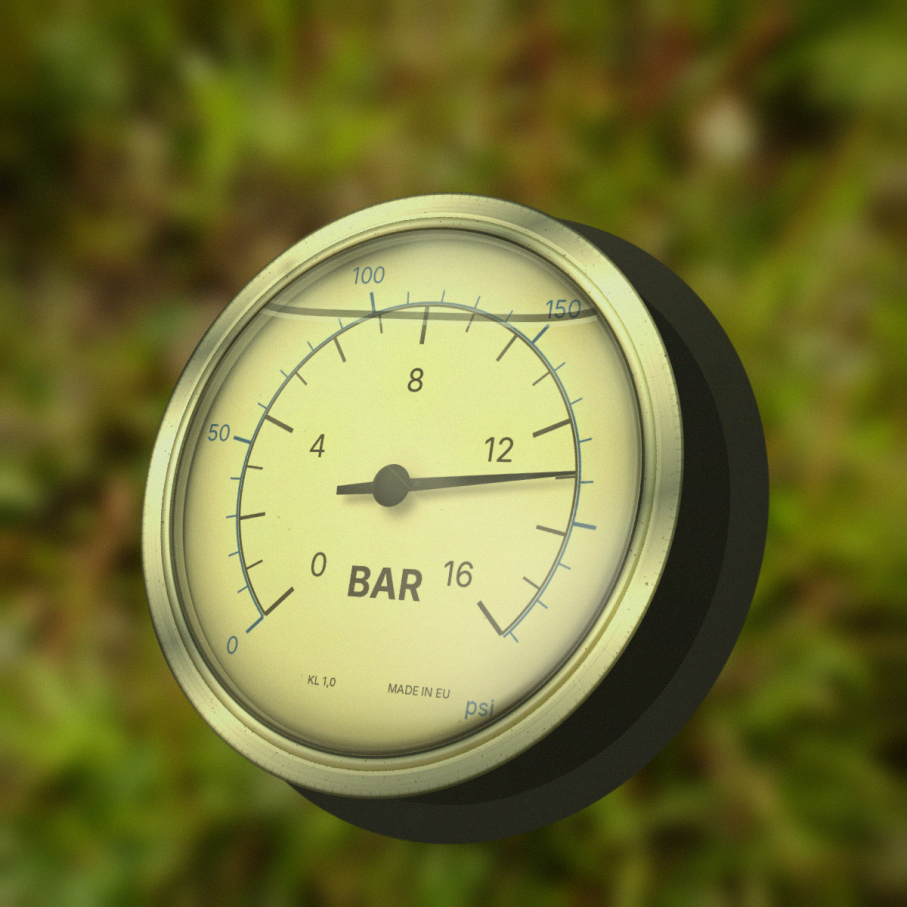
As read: 13 bar
